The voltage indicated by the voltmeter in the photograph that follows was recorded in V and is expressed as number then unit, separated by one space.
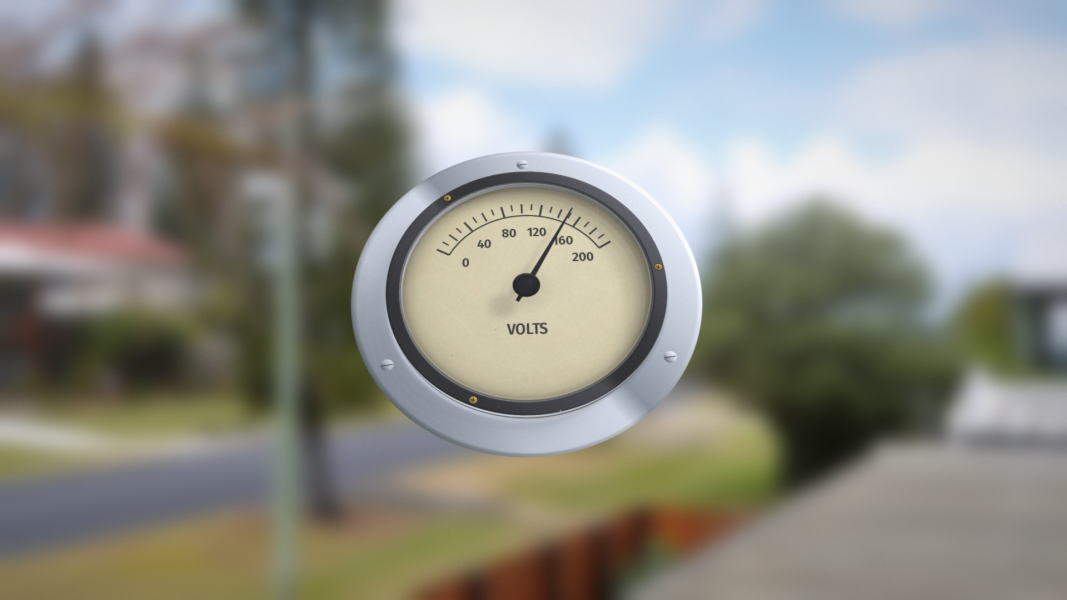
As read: 150 V
